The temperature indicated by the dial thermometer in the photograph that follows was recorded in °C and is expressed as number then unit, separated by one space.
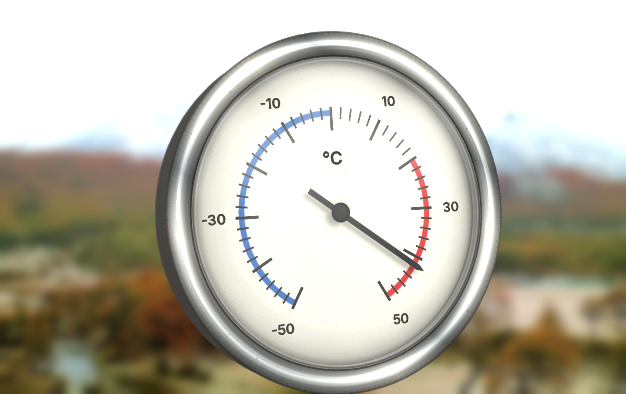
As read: 42 °C
